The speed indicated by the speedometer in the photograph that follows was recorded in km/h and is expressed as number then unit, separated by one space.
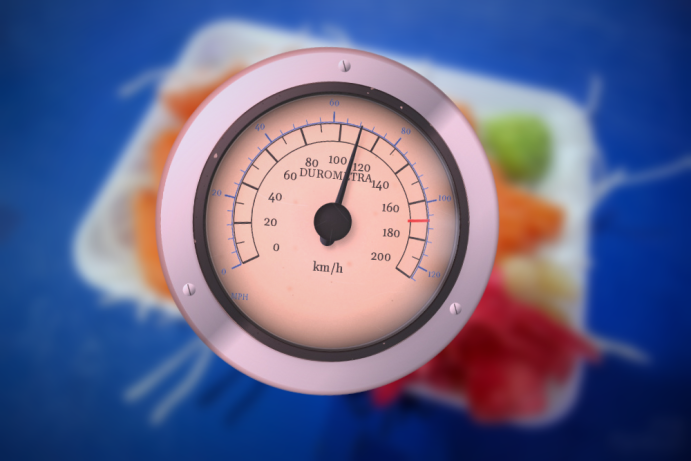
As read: 110 km/h
